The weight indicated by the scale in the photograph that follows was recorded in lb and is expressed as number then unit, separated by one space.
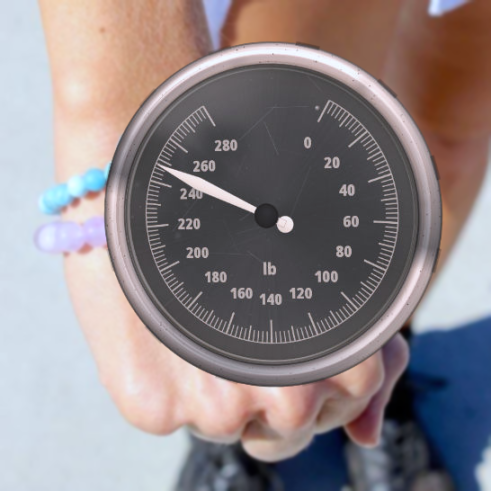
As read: 248 lb
